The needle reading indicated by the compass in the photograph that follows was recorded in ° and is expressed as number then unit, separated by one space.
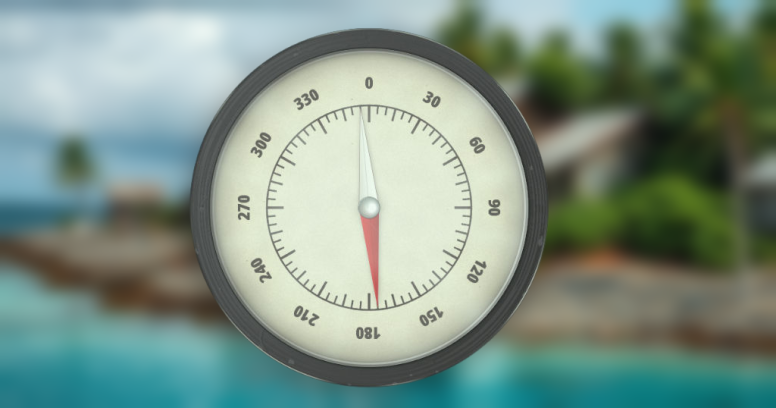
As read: 175 °
